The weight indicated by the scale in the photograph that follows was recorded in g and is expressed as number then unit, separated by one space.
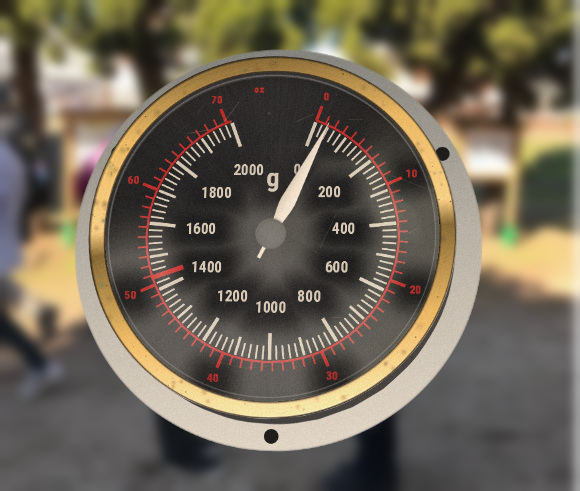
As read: 40 g
